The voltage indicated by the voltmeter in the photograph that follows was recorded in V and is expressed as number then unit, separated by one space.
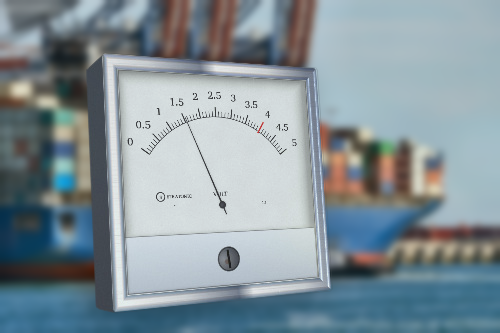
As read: 1.5 V
